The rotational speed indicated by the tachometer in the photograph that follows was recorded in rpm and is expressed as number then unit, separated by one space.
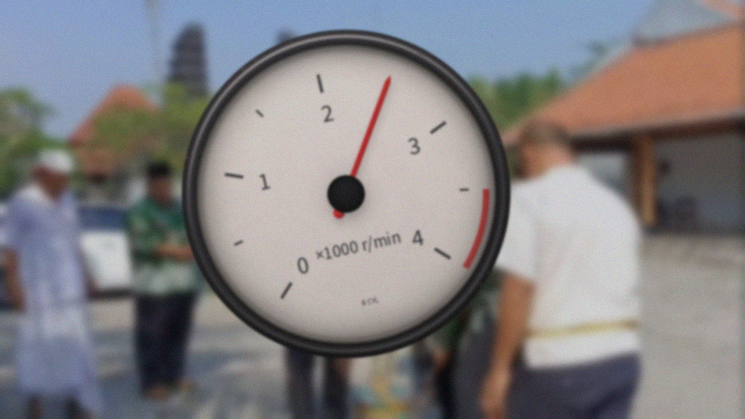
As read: 2500 rpm
